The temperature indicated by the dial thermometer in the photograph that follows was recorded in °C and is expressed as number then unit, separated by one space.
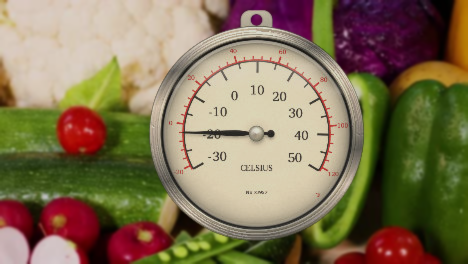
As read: -20 °C
